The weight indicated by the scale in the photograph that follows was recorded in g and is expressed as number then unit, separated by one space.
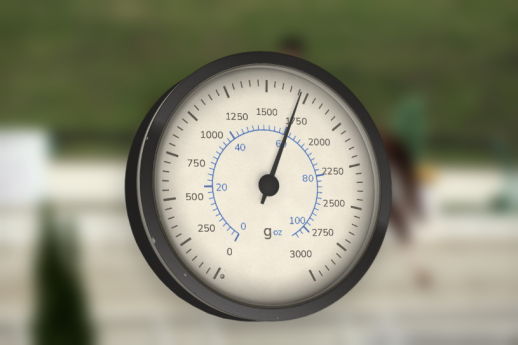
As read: 1700 g
